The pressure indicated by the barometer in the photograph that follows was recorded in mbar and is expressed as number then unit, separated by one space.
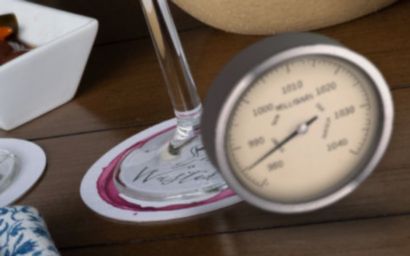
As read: 985 mbar
